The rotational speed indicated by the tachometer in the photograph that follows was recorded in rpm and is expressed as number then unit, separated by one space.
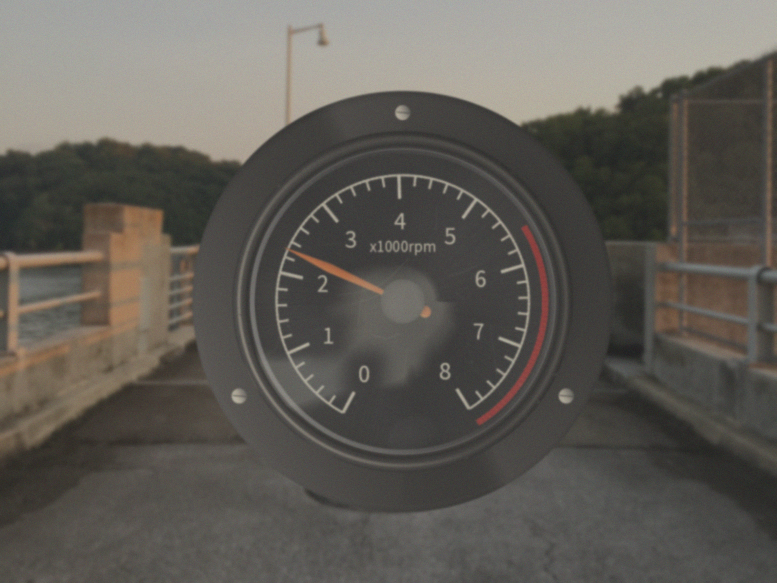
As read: 2300 rpm
